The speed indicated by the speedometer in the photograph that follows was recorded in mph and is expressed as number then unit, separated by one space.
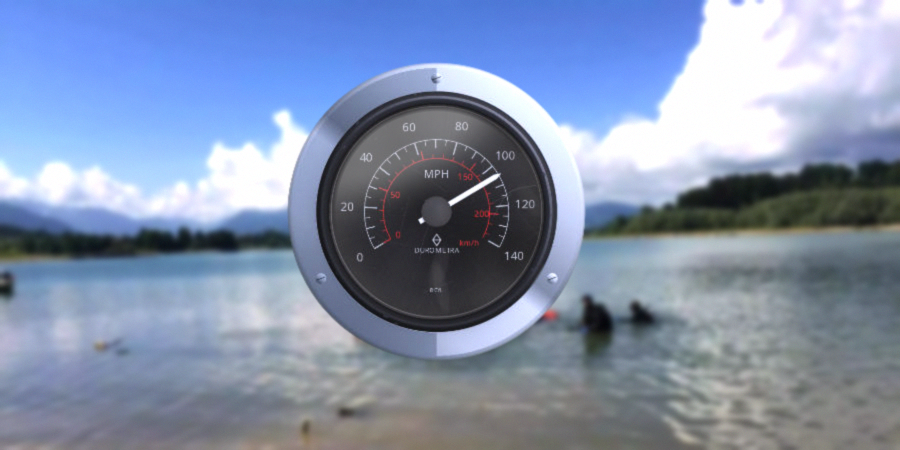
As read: 105 mph
